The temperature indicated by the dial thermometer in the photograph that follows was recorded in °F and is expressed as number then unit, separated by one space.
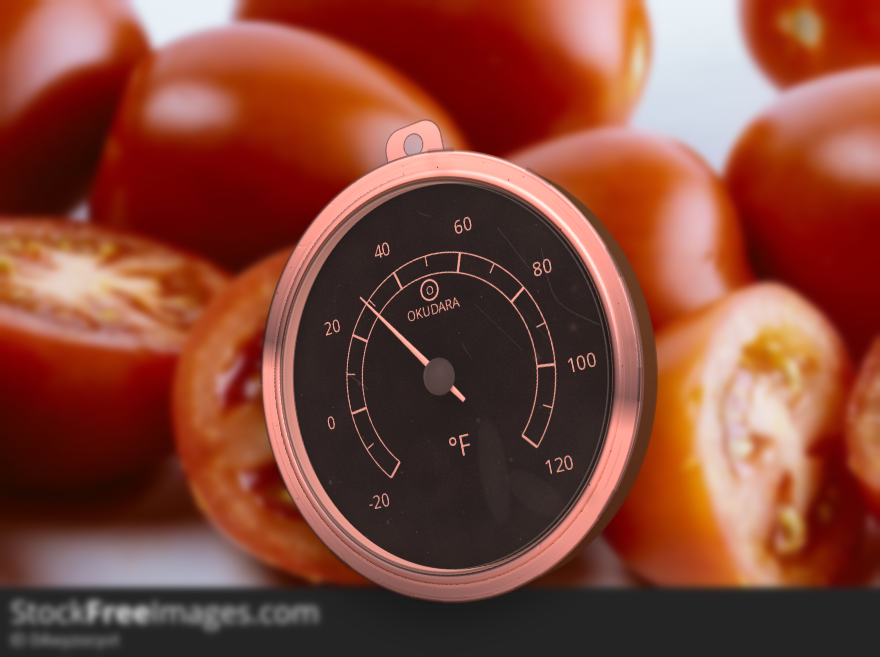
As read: 30 °F
